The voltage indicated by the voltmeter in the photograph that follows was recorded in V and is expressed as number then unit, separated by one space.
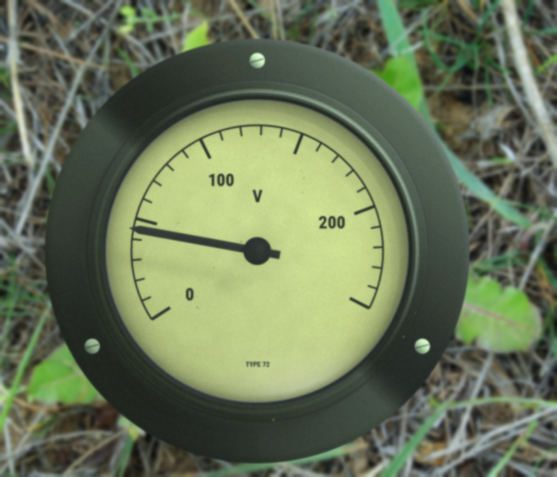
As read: 45 V
